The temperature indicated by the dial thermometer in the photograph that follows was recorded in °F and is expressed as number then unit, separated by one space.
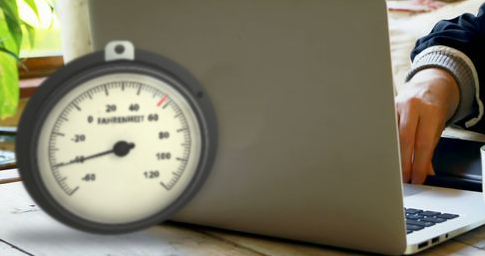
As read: -40 °F
